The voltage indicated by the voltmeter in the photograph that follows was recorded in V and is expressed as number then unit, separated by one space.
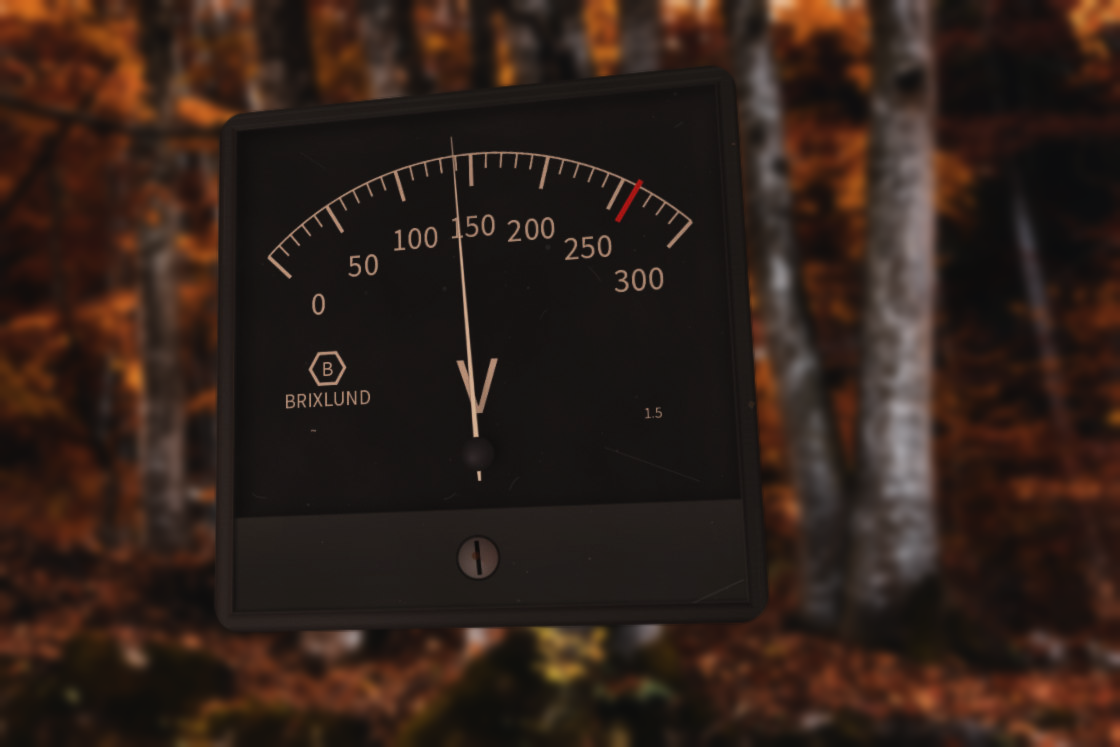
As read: 140 V
